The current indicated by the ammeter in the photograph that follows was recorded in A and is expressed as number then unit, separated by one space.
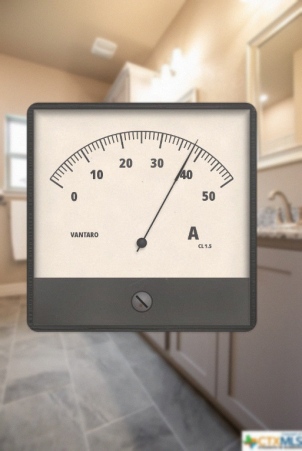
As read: 38 A
